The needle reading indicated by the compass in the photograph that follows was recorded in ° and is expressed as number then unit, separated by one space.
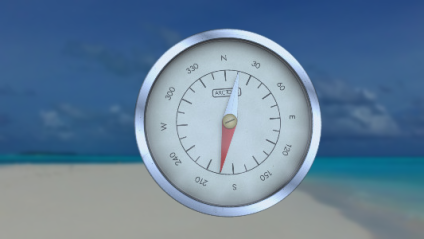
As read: 195 °
